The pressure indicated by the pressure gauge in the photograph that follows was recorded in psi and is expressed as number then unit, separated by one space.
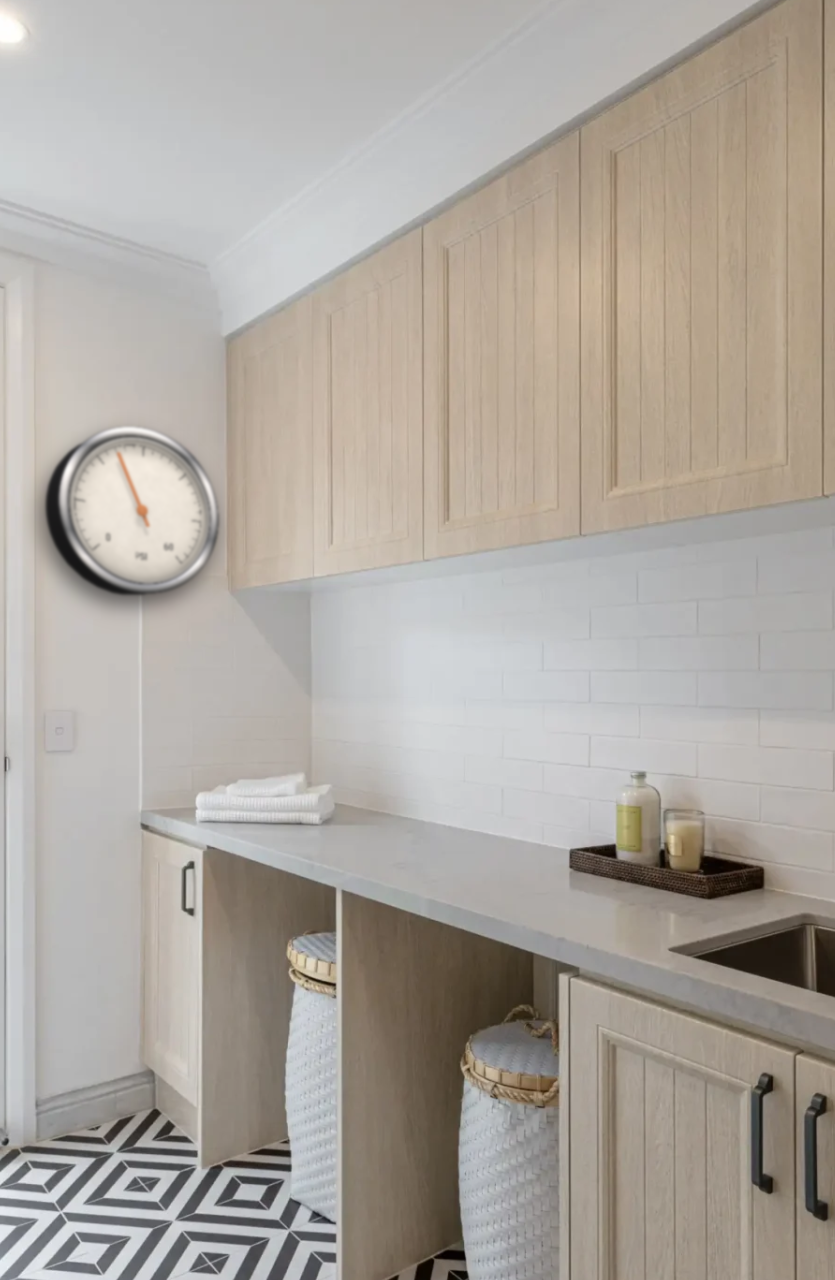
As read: 24 psi
